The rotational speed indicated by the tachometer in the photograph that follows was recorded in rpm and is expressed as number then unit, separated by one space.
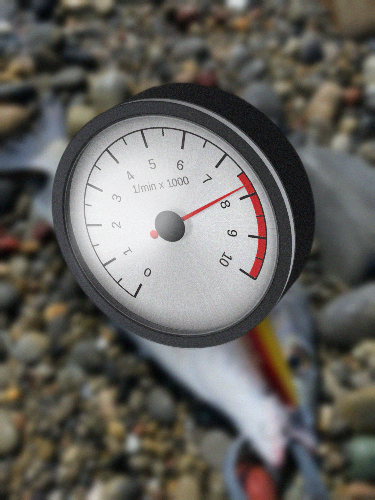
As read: 7750 rpm
